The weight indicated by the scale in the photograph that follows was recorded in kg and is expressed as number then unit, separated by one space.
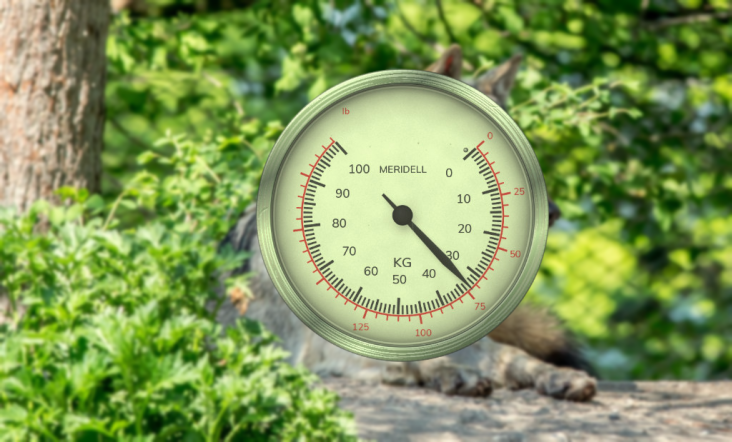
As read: 33 kg
